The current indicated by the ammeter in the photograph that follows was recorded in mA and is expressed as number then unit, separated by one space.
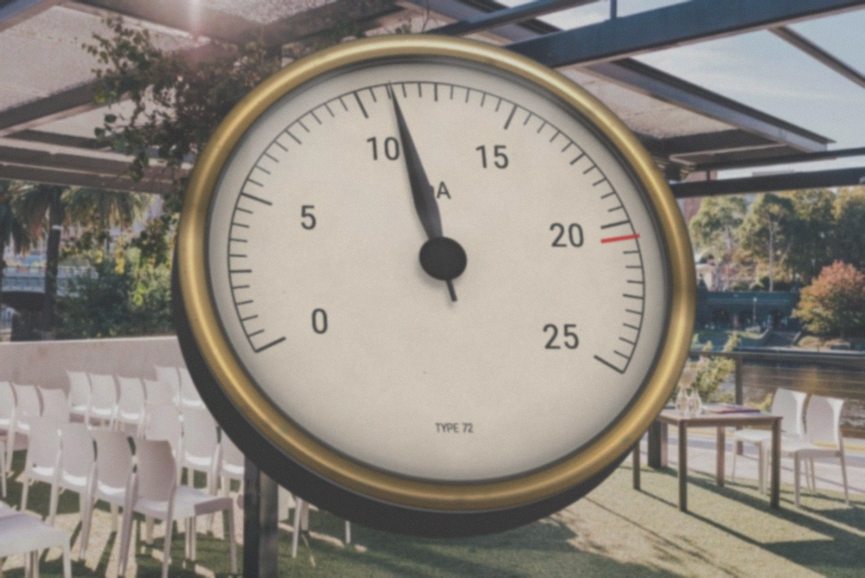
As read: 11 mA
